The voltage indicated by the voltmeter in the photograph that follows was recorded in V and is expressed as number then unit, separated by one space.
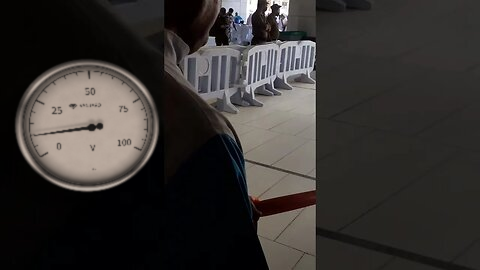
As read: 10 V
